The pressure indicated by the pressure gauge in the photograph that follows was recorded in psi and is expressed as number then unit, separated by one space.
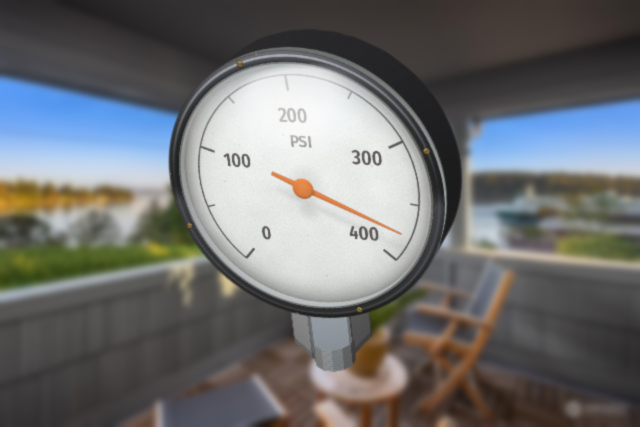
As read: 375 psi
